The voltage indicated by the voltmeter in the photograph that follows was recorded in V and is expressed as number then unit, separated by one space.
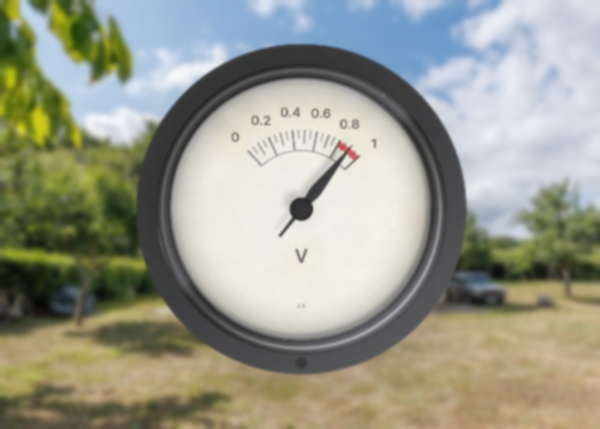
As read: 0.9 V
